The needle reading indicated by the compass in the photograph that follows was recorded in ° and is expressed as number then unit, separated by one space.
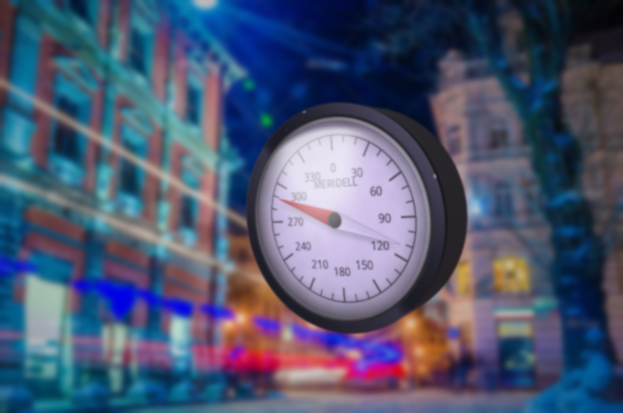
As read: 290 °
